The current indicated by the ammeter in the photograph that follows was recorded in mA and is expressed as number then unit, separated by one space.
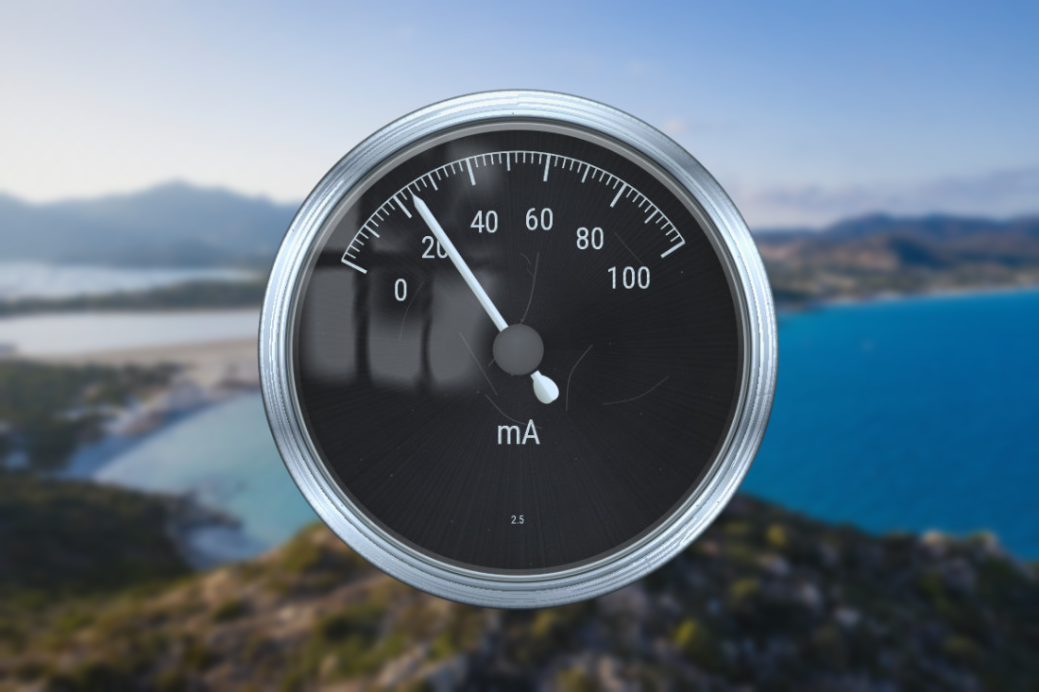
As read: 24 mA
